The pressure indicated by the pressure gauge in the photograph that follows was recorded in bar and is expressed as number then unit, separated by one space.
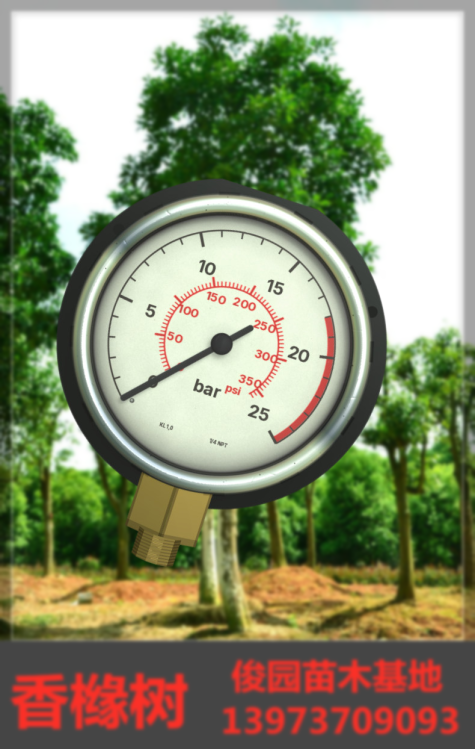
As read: 0 bar
